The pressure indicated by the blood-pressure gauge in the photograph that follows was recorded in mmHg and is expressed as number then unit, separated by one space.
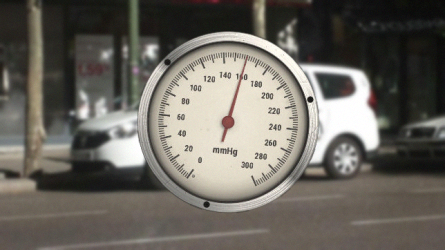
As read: 160 mmHg
